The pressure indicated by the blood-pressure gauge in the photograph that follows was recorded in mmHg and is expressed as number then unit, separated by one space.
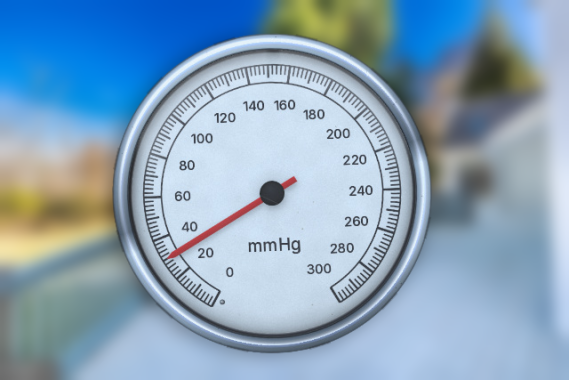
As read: 30 mmHg
